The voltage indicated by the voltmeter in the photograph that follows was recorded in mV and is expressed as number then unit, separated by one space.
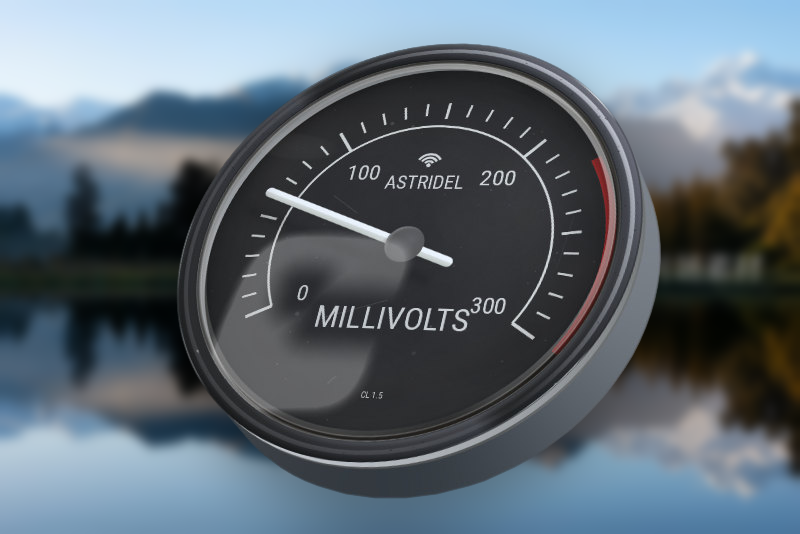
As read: 60 mV
